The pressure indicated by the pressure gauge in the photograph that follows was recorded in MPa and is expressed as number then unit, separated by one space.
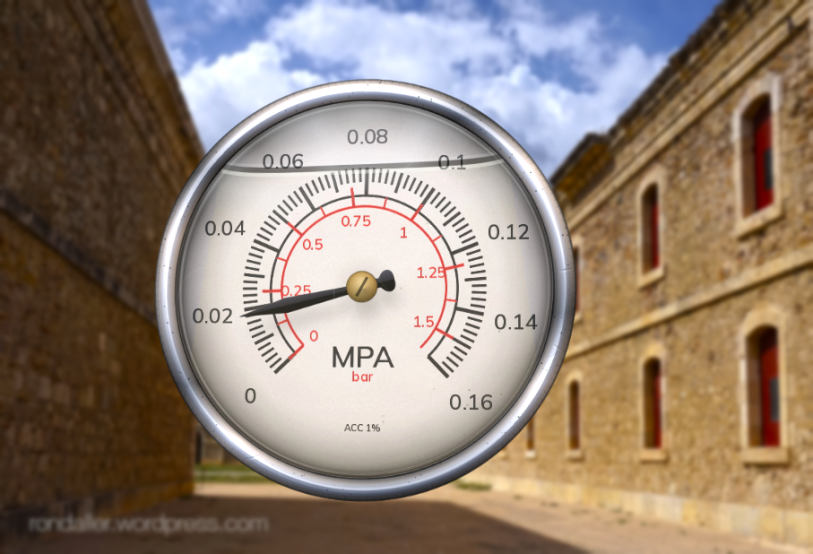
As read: 0.018 MPa
